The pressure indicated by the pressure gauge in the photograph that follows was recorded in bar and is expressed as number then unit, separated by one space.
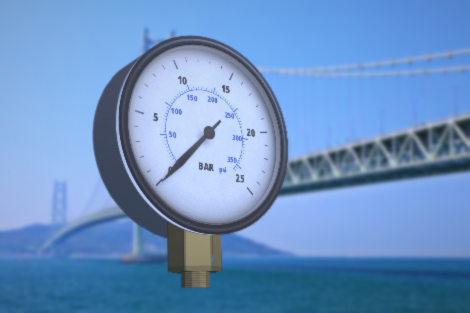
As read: 0 bar
